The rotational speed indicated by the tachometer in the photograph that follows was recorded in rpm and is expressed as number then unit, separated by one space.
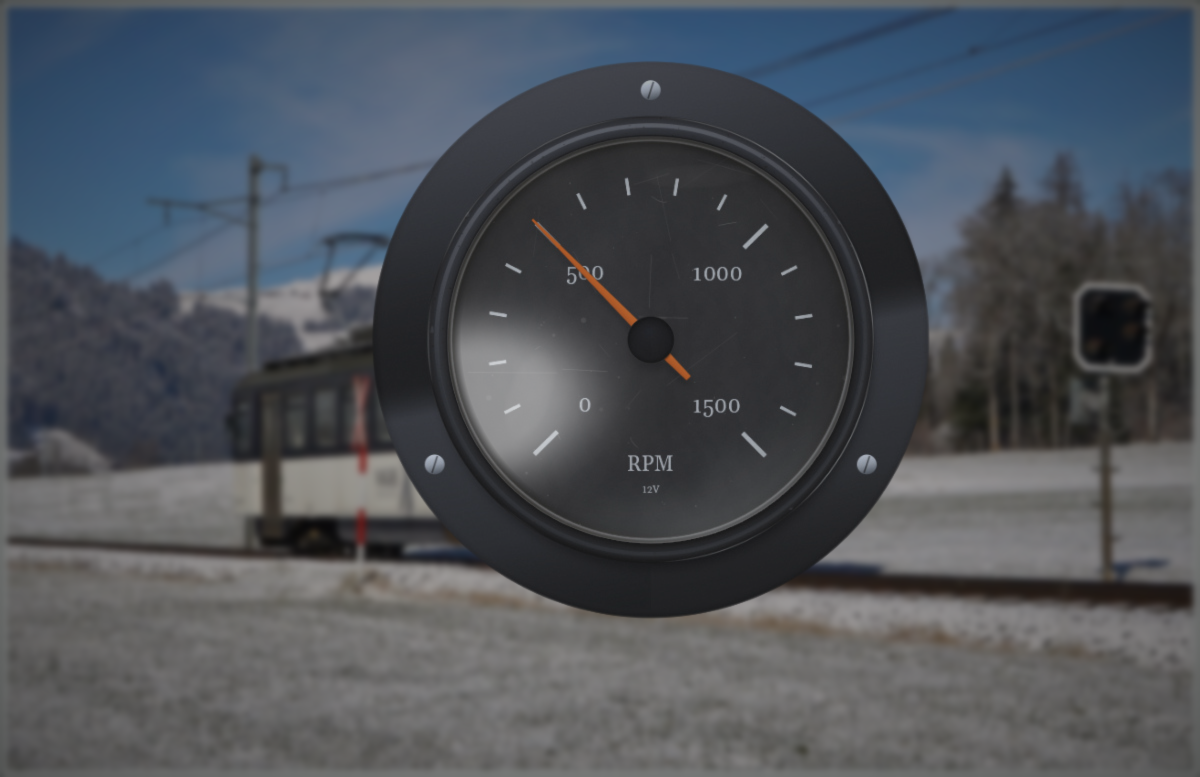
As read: 500 rpm
